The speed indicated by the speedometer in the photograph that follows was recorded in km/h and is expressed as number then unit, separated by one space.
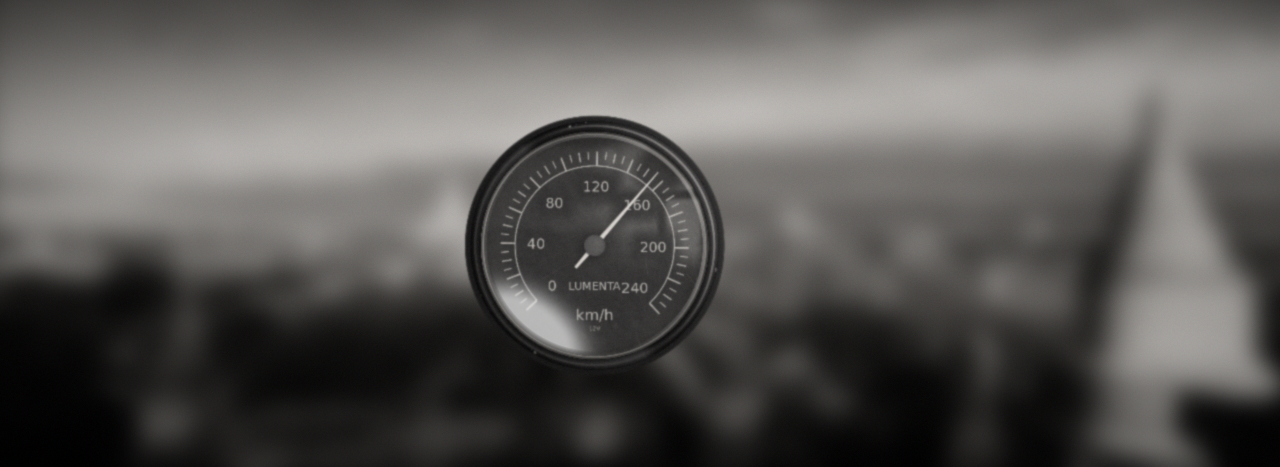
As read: 155 km/h
